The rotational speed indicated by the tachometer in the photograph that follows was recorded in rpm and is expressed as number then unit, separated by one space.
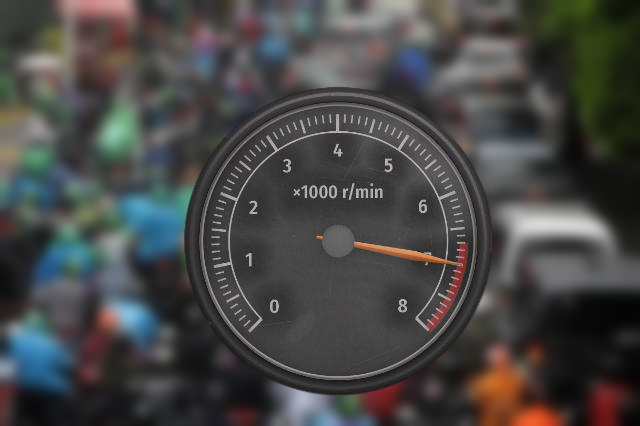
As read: 7000 rpm
